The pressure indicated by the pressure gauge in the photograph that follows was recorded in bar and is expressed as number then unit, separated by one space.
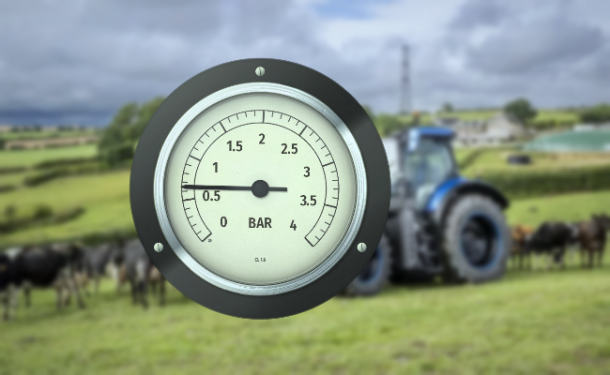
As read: 0.65 bar
